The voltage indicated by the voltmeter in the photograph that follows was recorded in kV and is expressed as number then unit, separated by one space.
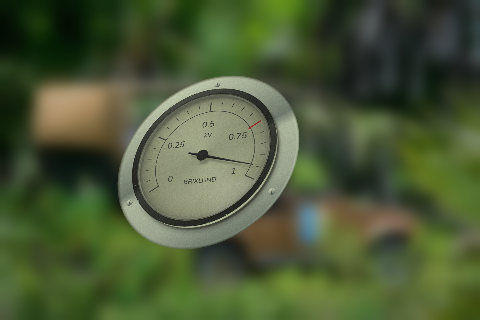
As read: 0.95 kV
